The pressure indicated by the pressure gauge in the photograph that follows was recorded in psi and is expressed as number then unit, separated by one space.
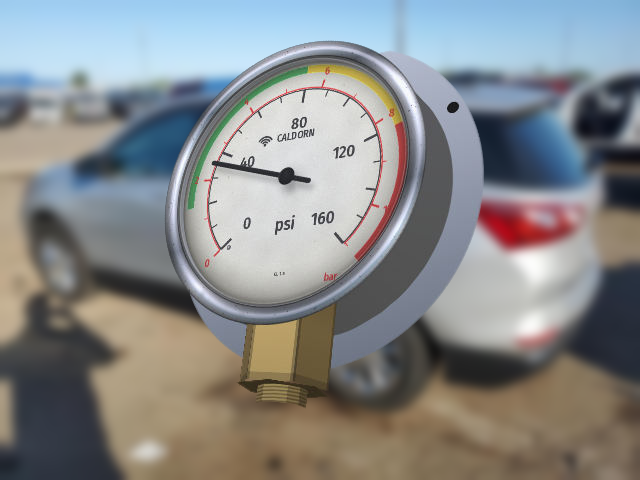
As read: 35 psi
